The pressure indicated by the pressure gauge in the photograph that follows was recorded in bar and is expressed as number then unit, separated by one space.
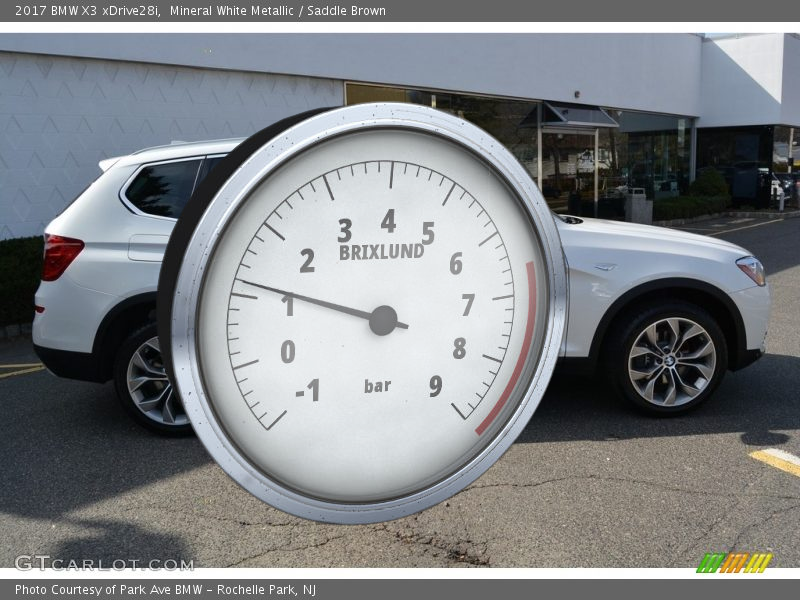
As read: 1.2 bar
